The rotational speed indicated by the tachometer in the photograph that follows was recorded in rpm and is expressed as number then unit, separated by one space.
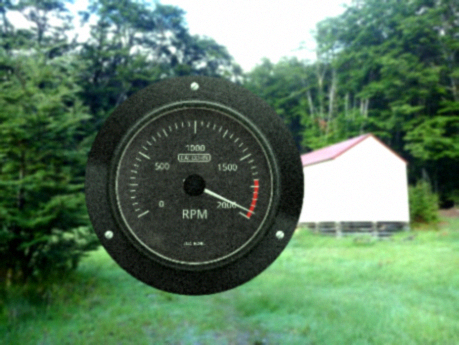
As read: 1950 rpm
